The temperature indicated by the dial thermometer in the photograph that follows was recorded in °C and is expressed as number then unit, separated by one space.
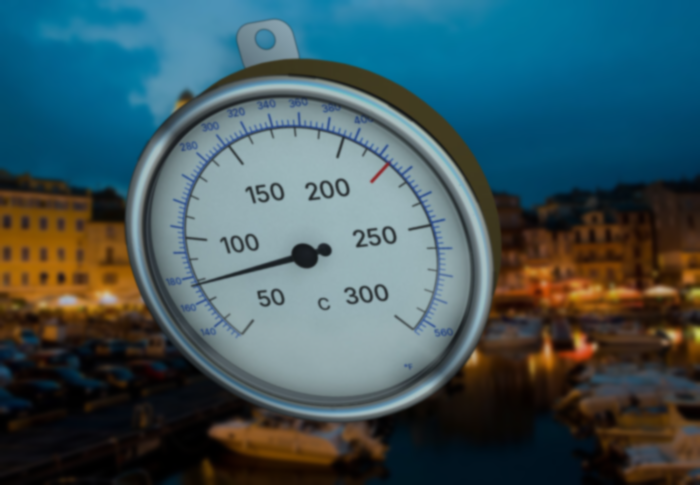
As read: 80 °C
